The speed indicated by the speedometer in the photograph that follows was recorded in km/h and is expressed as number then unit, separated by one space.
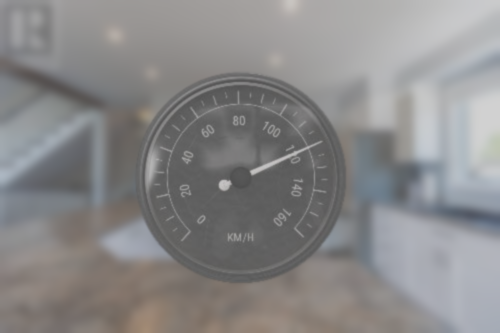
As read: 120 km/h
